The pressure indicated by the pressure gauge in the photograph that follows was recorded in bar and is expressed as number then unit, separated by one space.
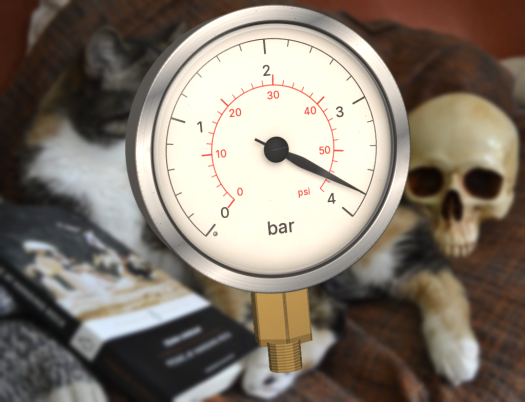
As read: 3.8 bar
